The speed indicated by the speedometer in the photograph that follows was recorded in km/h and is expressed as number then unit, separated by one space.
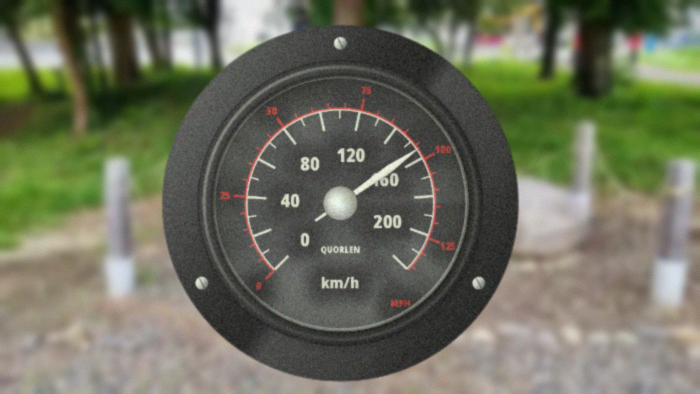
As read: 155 km/h
